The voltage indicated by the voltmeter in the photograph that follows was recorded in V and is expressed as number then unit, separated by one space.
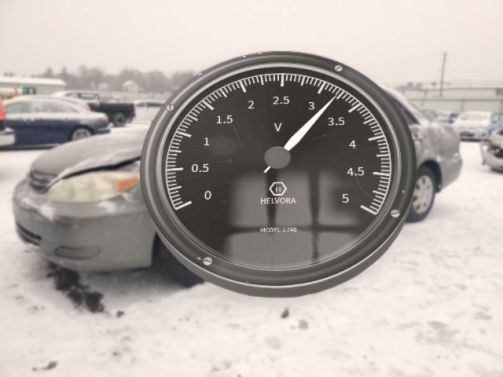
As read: 3.25 V
